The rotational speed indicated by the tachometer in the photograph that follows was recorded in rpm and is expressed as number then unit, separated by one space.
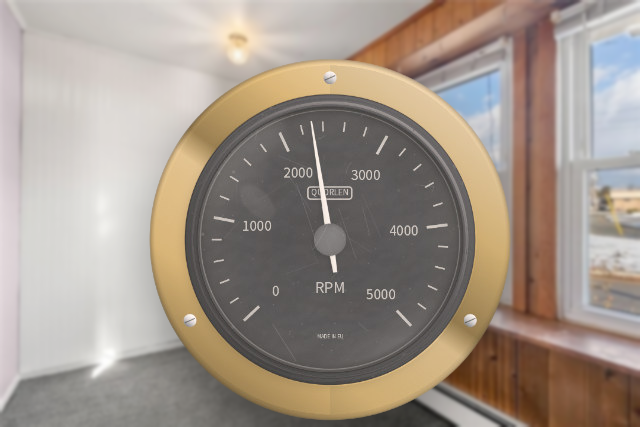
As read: 2300 rpm
